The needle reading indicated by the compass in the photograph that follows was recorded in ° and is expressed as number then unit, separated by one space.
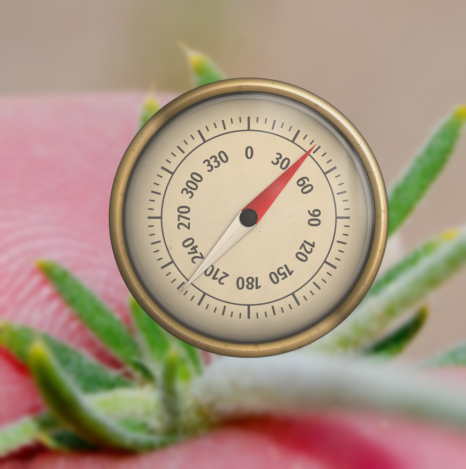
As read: 42.5 °
